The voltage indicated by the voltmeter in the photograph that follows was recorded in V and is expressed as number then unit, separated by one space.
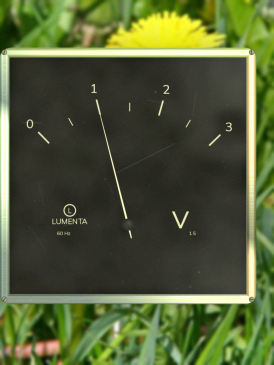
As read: 1 V
